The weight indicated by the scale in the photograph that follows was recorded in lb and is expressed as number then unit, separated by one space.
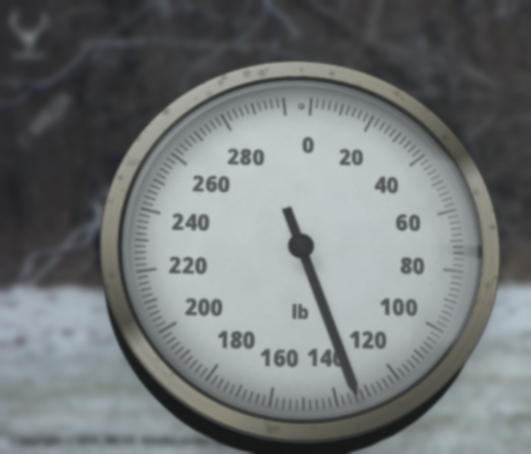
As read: 134 lb
